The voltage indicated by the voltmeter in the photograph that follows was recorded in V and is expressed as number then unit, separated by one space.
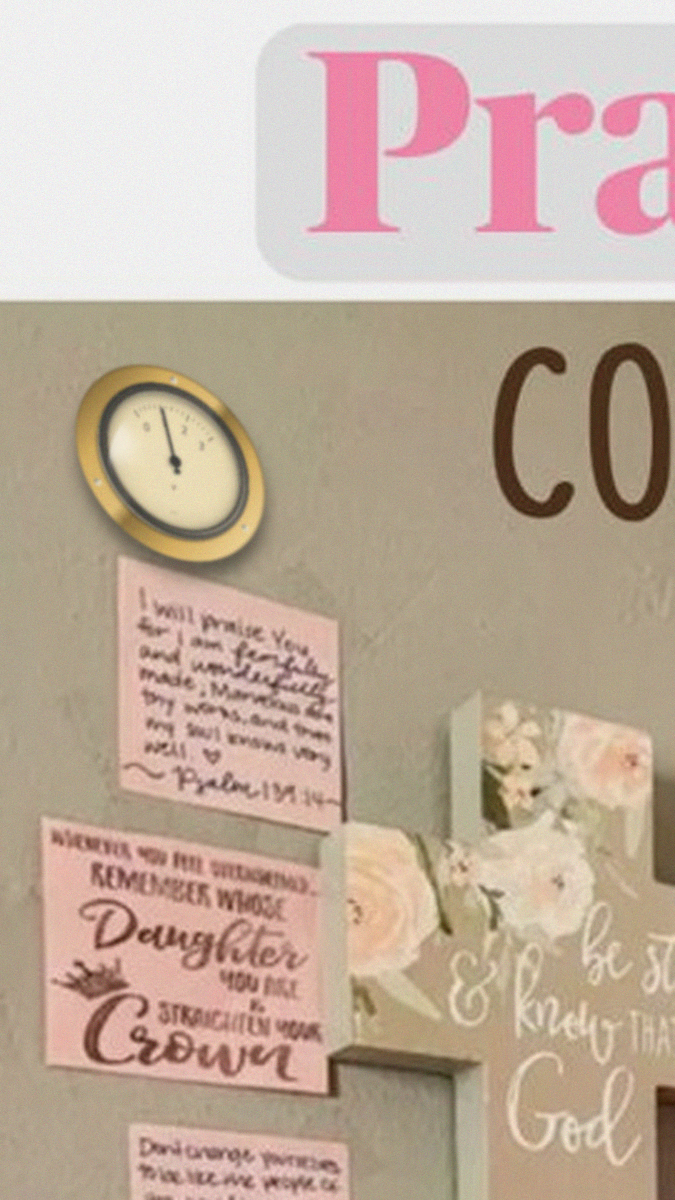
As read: 1 V
